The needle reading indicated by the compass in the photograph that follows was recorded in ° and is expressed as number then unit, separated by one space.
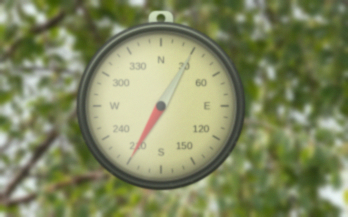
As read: 210 °
